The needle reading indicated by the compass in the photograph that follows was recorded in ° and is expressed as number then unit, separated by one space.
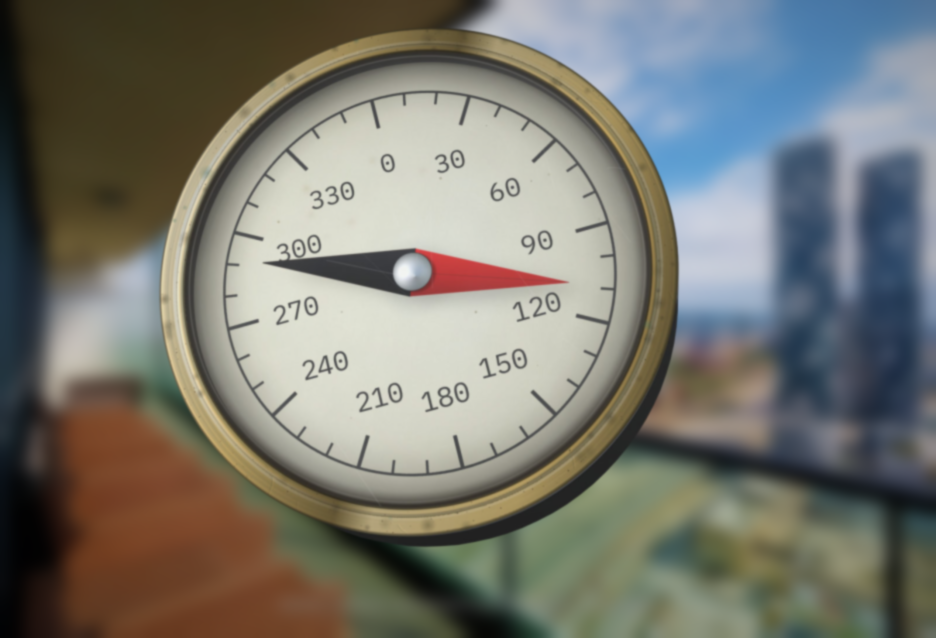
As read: 110 °
